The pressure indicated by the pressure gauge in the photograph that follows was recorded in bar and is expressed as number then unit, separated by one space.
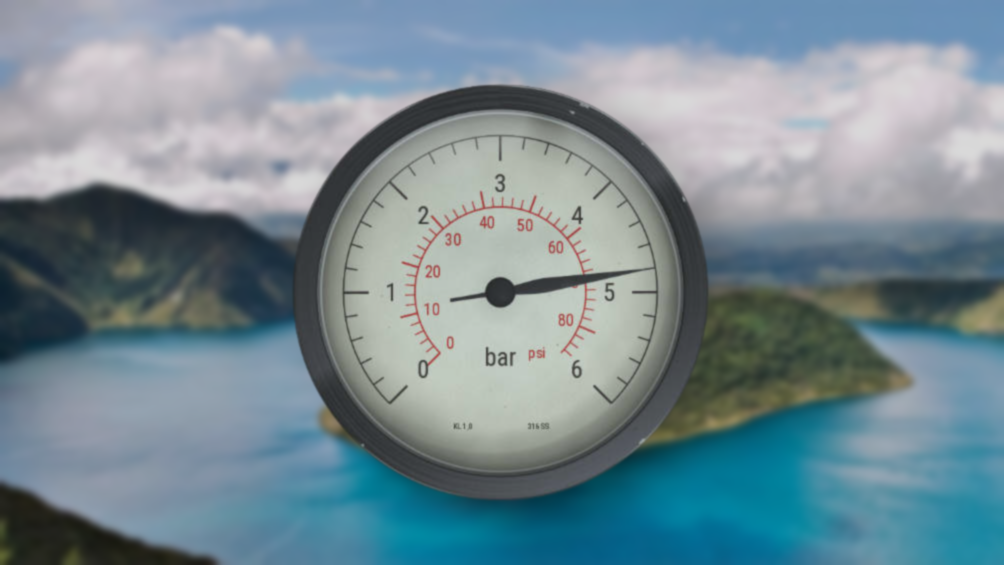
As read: 4.8 bar
